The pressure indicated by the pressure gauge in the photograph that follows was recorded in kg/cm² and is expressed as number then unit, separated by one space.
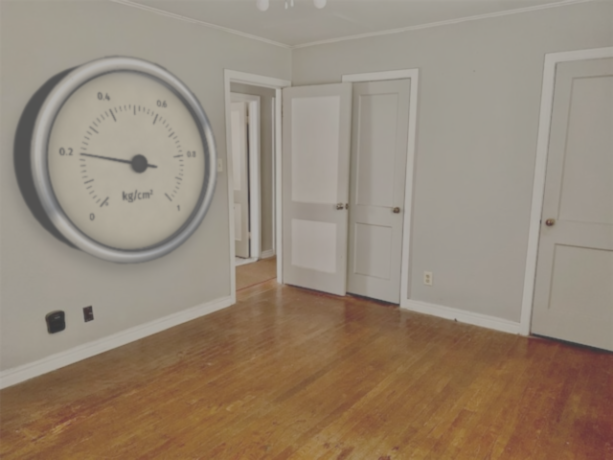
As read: 0.2 kg/cm²
